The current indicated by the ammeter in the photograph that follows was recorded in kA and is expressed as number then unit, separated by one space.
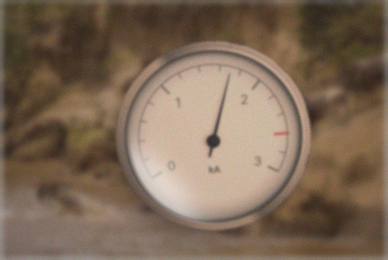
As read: 1.7 kA
